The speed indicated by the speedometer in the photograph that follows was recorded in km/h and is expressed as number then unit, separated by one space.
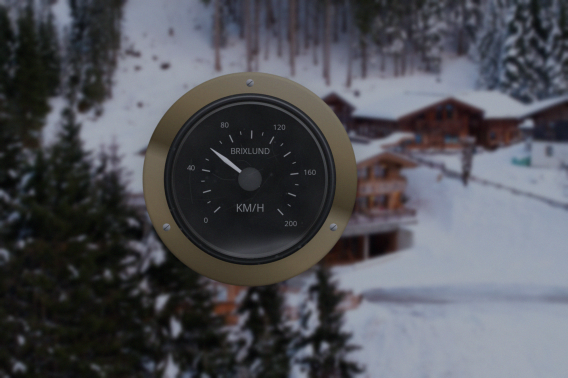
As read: 60 km/h
